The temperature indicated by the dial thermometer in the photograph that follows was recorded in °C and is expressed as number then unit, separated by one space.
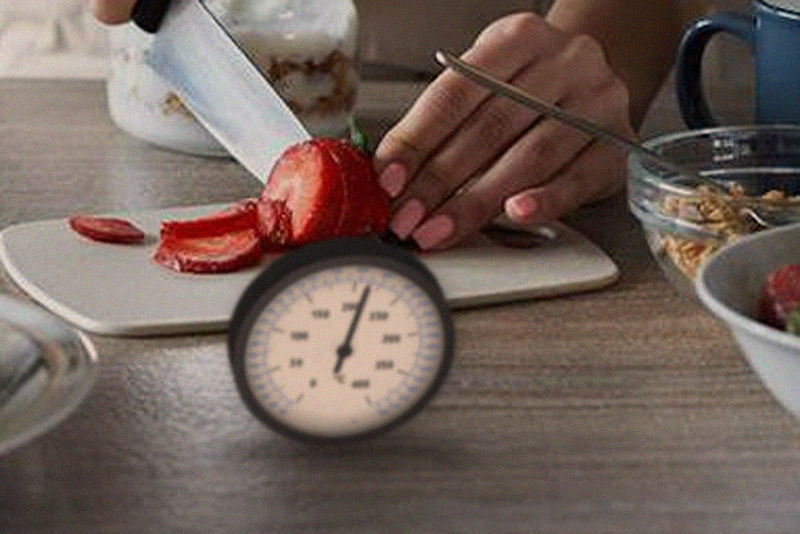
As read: 212.5 °C
